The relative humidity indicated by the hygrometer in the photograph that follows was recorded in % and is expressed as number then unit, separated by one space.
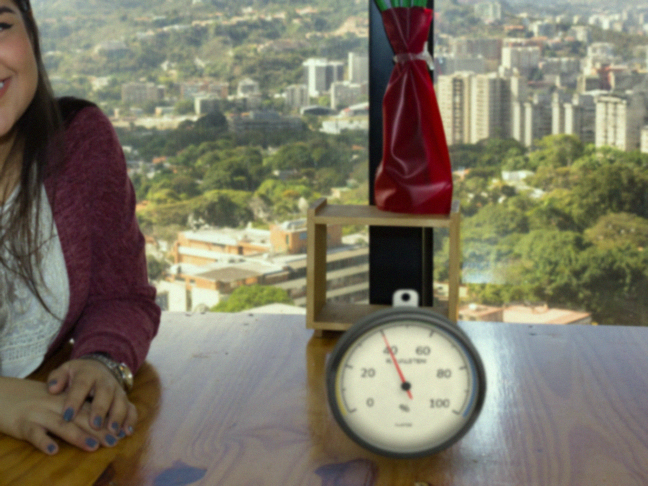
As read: 40 %
